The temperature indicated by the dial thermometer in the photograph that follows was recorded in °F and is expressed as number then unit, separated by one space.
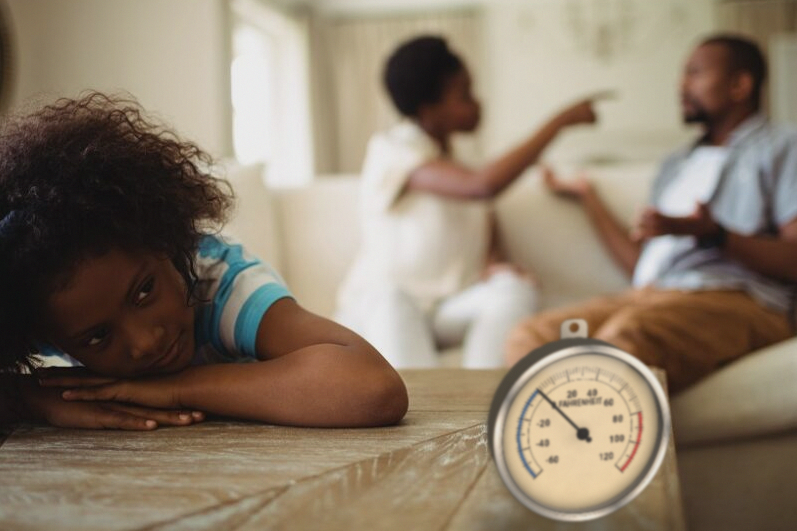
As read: 0 °F
